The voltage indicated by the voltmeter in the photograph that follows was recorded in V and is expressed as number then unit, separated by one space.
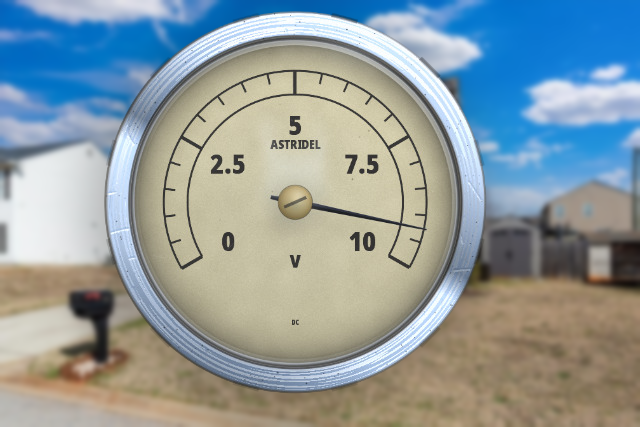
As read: 9.25 V
